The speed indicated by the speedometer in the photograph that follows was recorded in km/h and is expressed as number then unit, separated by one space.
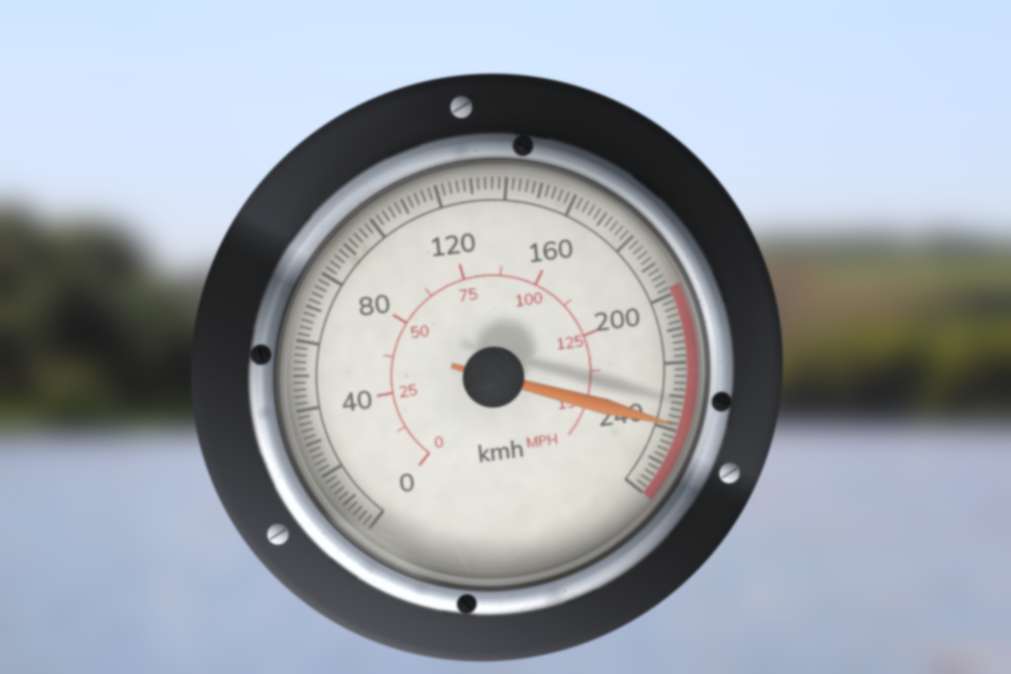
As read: 238 km/h
